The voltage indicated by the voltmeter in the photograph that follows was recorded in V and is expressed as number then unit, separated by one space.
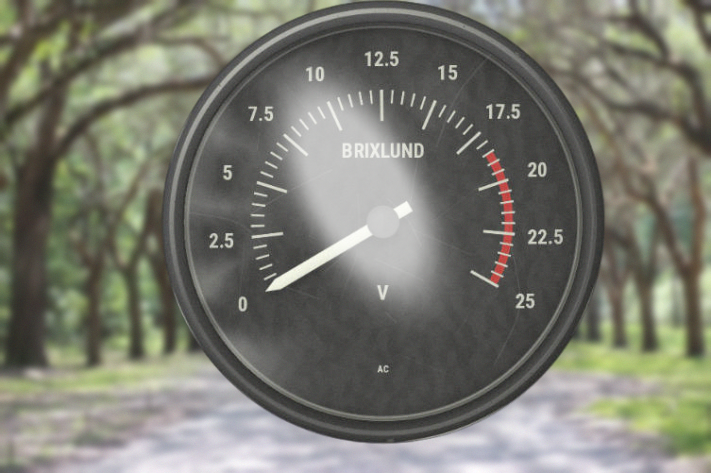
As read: 0 V
